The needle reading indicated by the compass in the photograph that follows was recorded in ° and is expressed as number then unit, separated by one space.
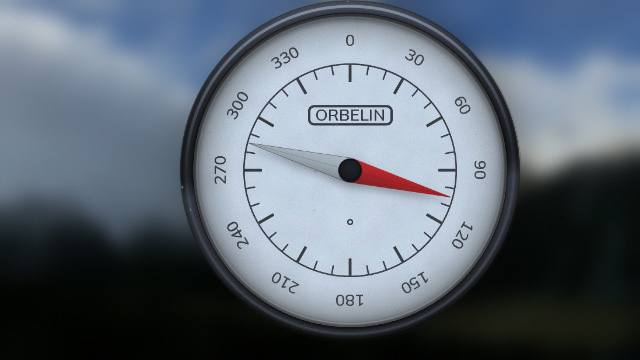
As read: 105 °
